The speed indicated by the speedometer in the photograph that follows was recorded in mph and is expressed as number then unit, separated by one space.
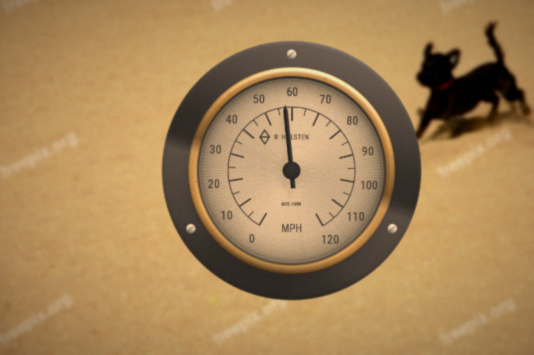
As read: 57.5 mph
